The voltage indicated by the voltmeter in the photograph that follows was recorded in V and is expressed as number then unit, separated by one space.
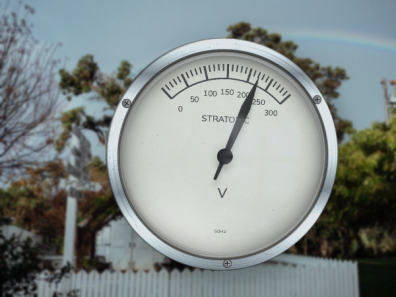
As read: 220 V
